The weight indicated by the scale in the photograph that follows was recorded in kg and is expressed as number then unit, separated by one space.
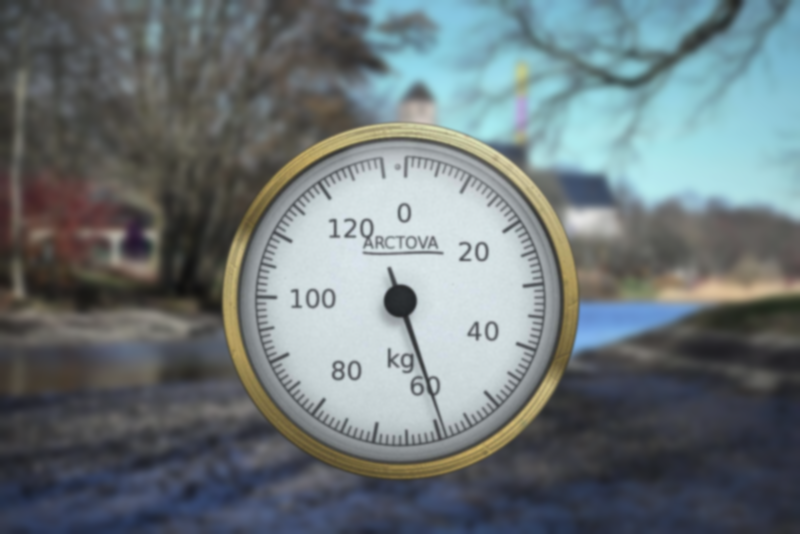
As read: 59 kg
